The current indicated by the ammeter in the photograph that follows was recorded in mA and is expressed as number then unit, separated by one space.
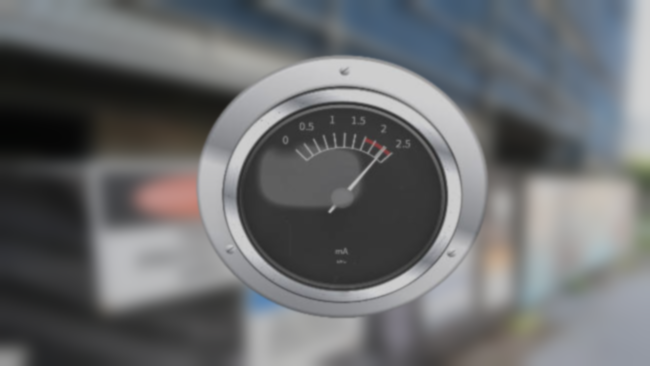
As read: 2.25 mA
